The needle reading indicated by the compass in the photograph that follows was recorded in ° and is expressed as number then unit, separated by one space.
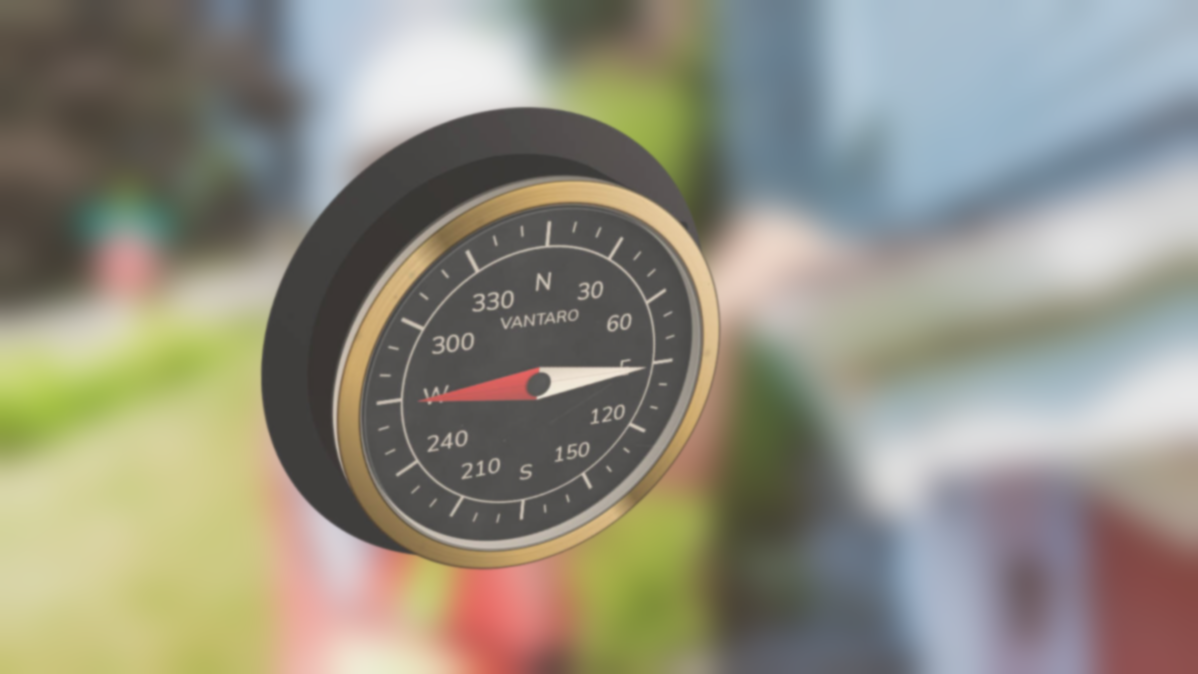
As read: 270 °
